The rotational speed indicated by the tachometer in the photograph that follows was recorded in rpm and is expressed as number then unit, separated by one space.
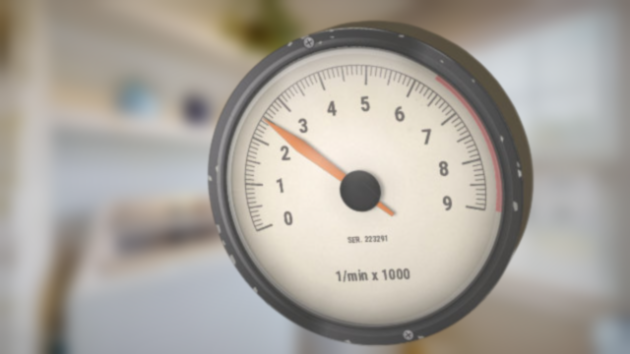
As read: 2500 rpm
